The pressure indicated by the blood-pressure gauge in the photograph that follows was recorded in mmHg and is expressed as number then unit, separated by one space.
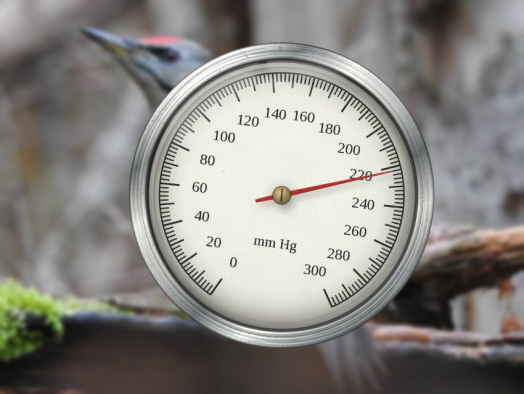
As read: 222 mmHg
